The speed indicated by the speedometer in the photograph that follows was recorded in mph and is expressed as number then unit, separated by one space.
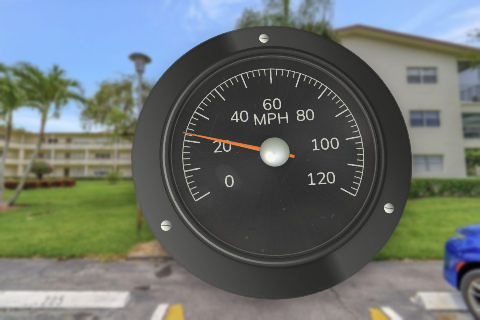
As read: 22 mph
